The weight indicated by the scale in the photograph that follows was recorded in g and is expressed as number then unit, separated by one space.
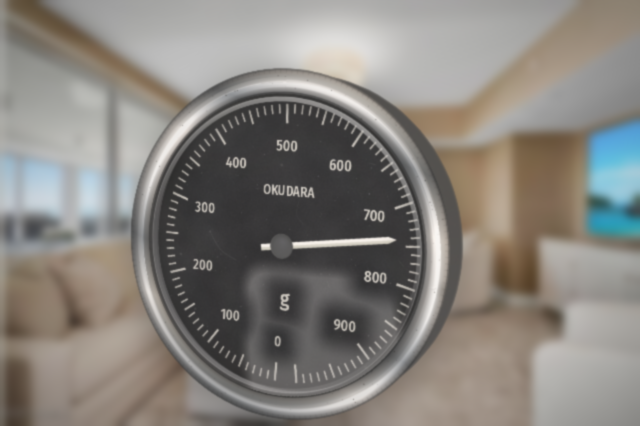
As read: 740 g
